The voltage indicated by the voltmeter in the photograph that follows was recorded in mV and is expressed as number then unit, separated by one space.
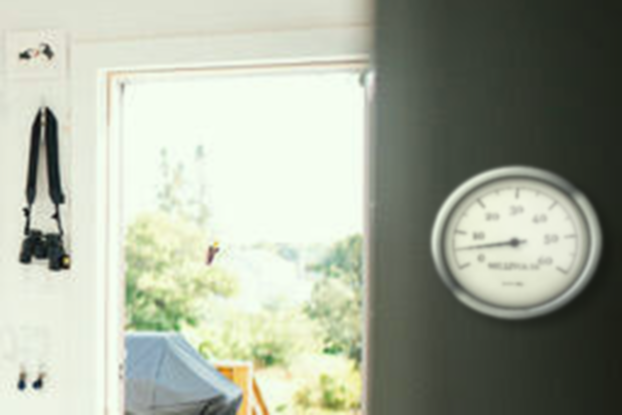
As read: 5 mV
